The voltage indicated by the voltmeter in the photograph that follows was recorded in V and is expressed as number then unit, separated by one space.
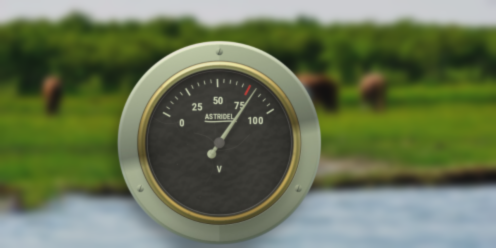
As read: 80 V
